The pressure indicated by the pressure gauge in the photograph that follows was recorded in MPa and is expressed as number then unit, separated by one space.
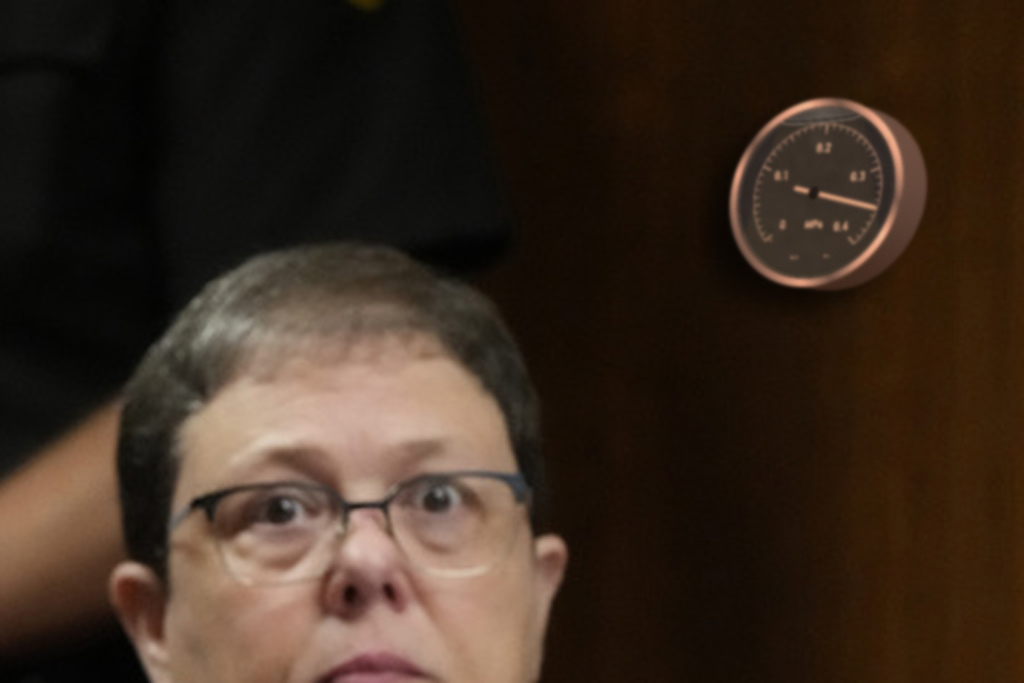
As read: 0.35 MPa
